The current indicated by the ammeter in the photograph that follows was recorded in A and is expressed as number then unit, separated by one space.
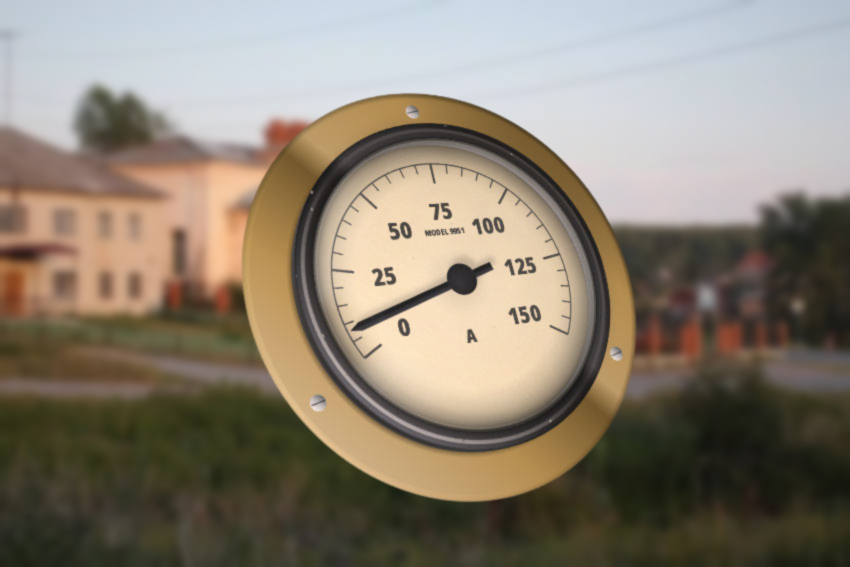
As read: 7.5 A
